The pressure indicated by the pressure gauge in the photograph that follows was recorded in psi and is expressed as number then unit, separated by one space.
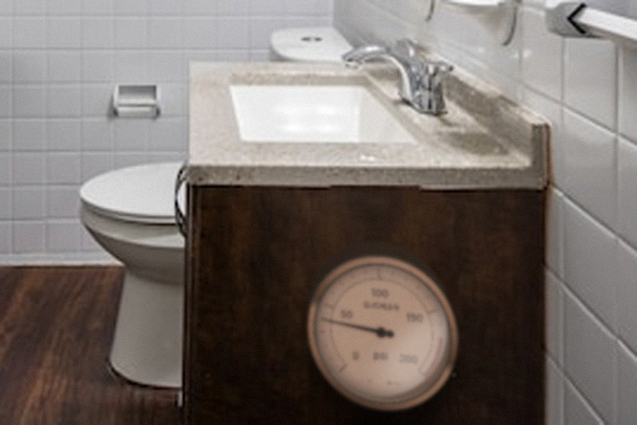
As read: 40 psi
